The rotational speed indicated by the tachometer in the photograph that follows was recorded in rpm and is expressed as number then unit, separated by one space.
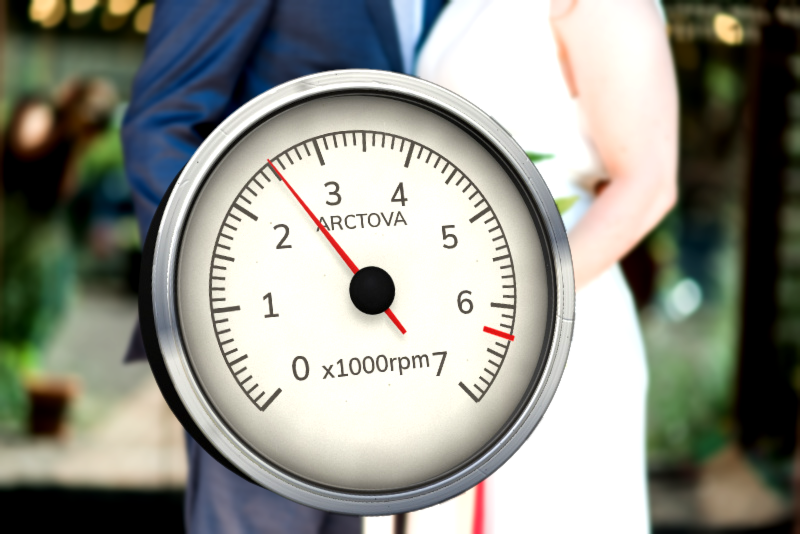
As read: 2500 rpm
